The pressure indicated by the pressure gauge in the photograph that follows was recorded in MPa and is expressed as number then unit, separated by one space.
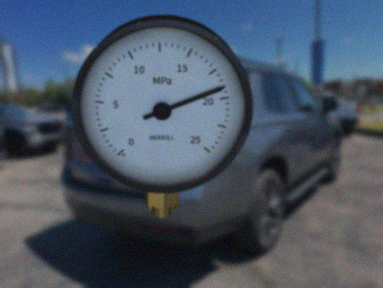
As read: 19 MPa
